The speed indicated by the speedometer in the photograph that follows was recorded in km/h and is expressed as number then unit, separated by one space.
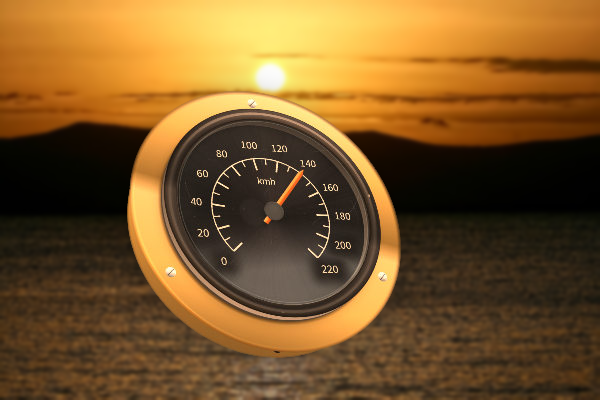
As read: 140 km/h
